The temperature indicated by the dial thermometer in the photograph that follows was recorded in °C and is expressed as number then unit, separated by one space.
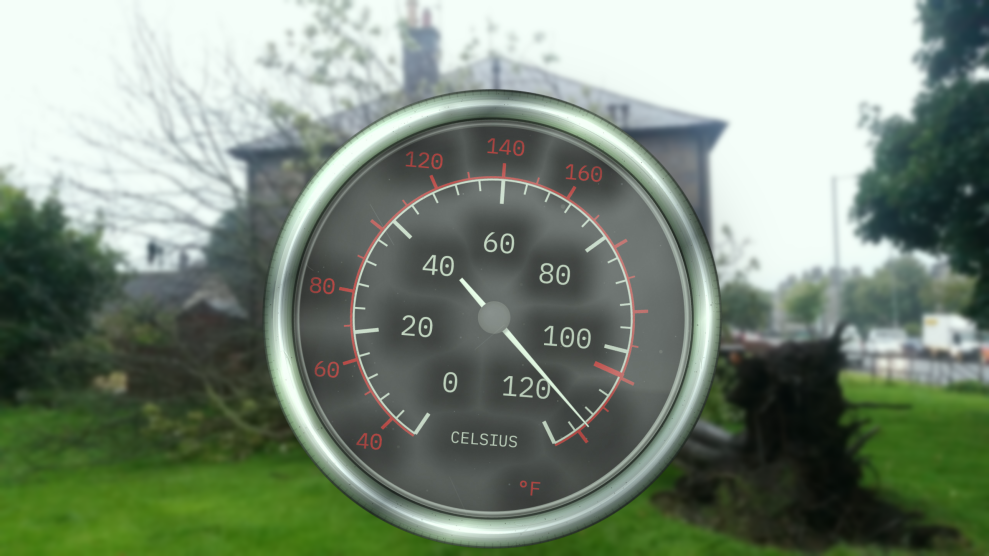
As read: 114 °C
